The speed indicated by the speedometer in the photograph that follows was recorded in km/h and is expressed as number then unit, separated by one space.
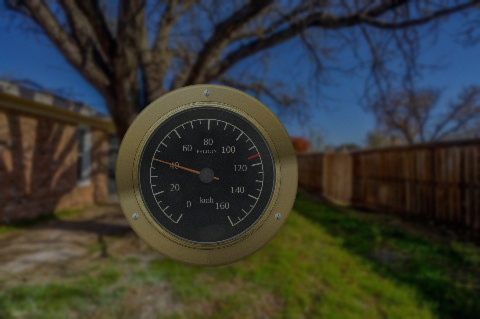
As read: 40 km/h
